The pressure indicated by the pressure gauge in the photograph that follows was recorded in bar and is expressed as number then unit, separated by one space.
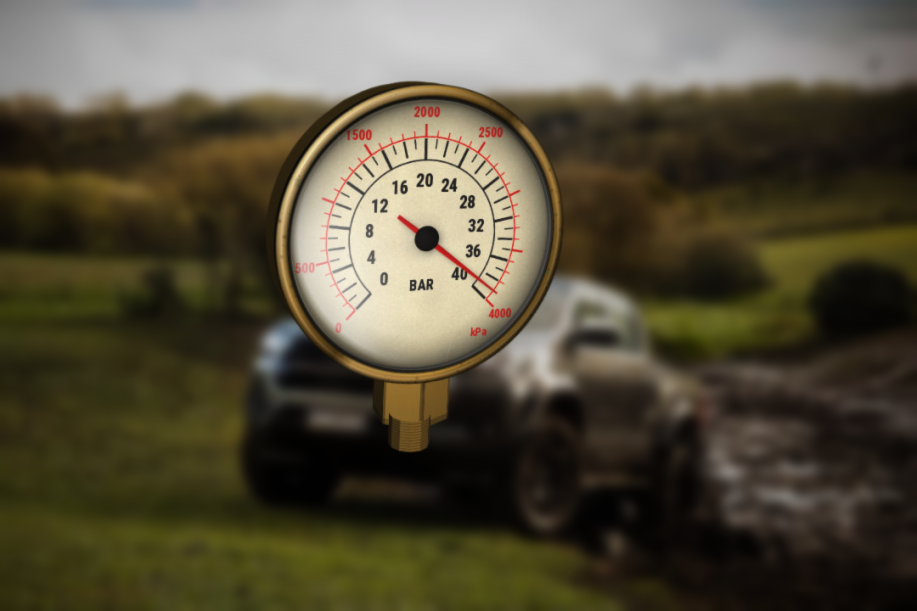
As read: 39 bar
